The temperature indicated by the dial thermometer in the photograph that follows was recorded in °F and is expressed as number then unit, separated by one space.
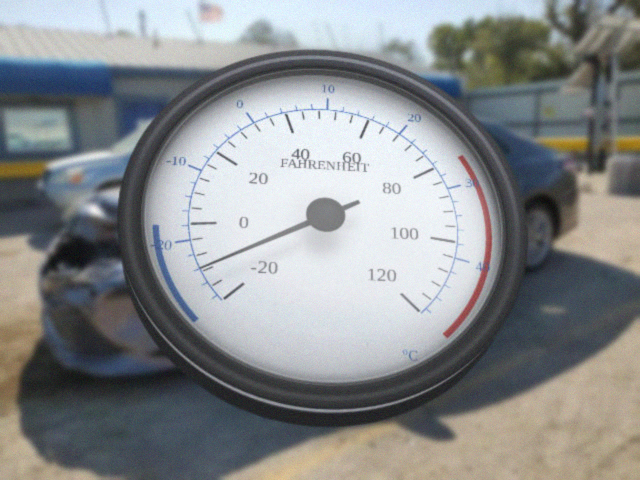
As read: -12 °F
